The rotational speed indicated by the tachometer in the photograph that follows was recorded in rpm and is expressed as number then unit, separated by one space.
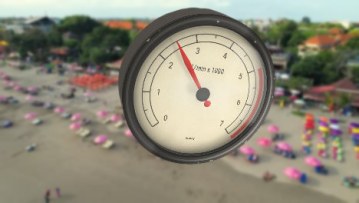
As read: 2500 rpm
